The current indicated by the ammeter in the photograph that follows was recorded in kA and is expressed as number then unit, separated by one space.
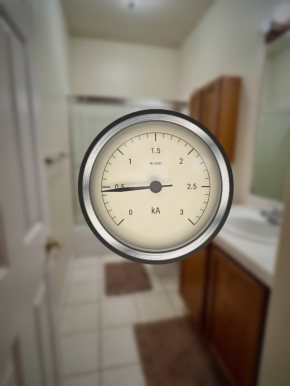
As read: 0.45 kA
